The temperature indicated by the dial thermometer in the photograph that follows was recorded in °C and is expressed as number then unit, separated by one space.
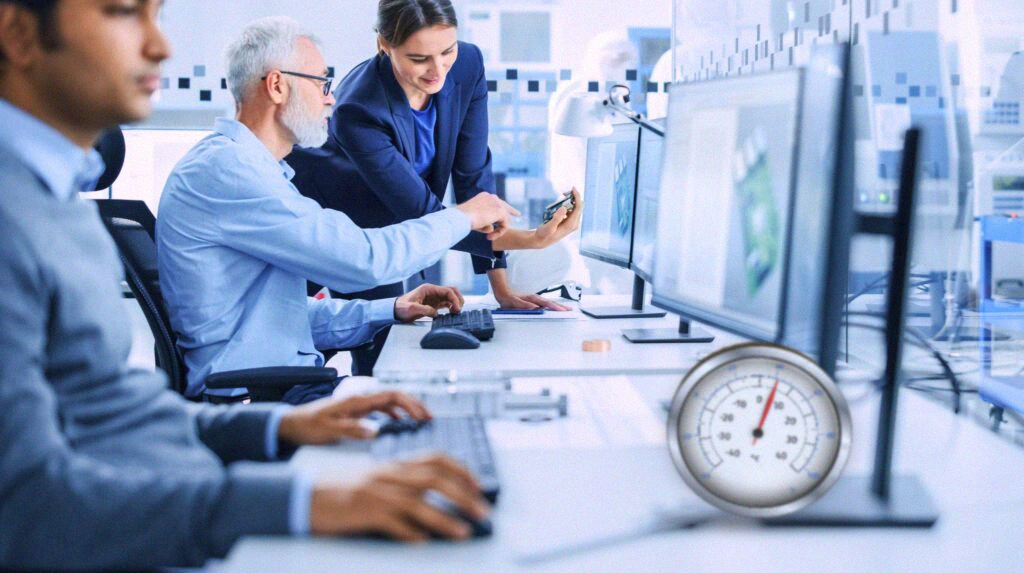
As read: 5 °C
